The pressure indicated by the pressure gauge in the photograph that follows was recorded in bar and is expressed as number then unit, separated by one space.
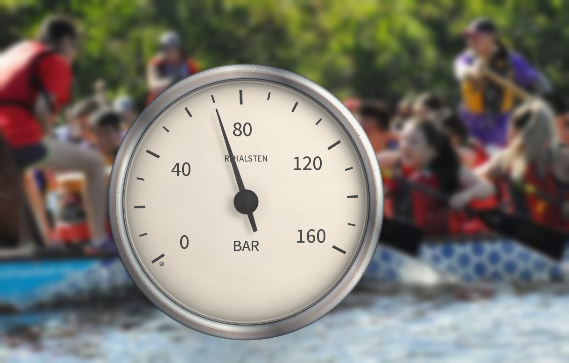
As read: 70 bar
